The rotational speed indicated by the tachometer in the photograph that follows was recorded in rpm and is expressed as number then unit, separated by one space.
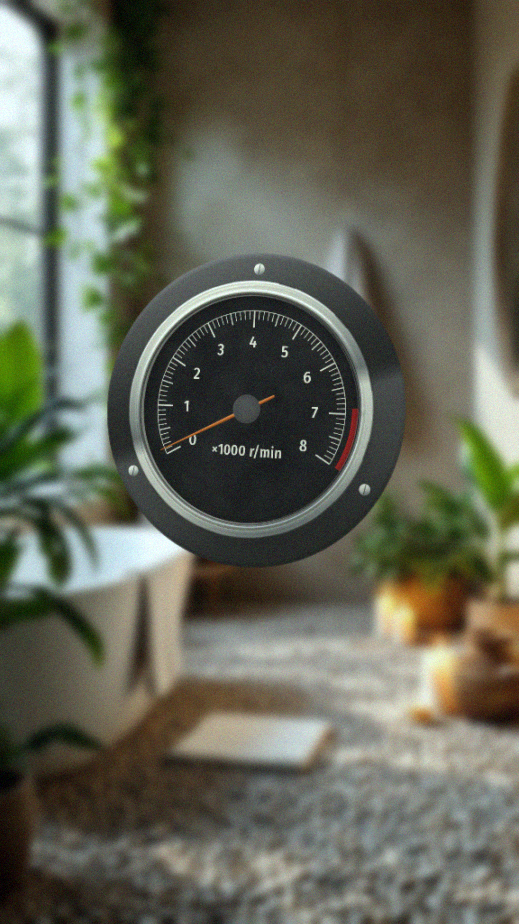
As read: 100 rpm
